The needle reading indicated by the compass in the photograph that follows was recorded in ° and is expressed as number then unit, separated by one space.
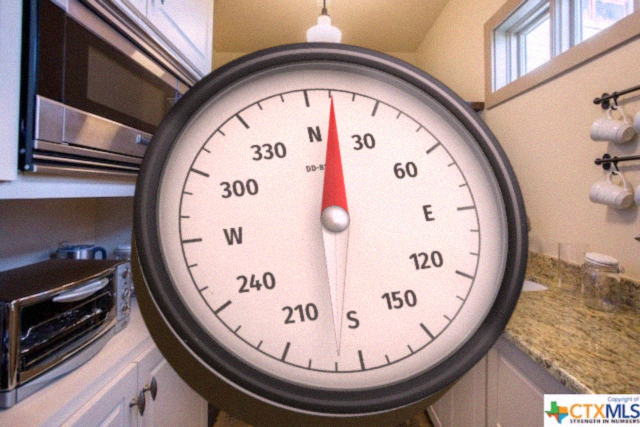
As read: 10 °
